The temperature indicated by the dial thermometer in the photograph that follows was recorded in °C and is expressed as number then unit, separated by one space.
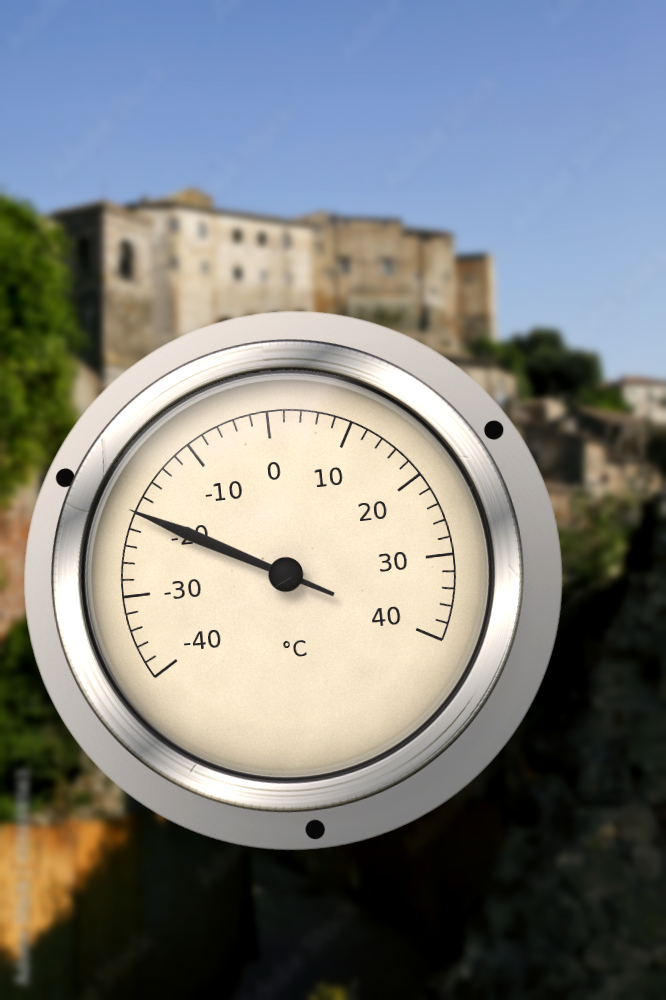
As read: -20 °C
